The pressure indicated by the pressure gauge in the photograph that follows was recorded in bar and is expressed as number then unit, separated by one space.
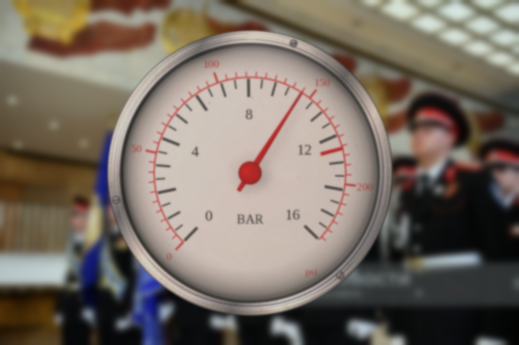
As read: 10 bar
